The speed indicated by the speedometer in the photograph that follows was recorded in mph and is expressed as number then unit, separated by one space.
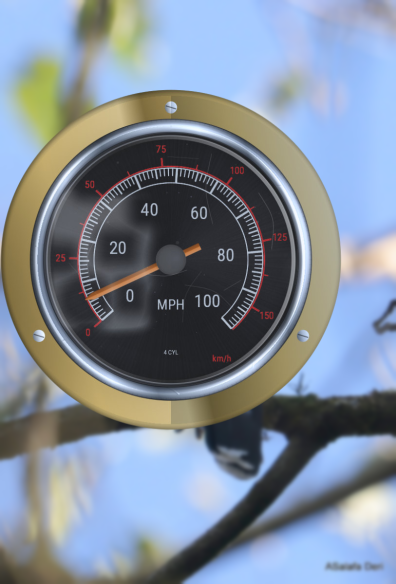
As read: 6 mph
